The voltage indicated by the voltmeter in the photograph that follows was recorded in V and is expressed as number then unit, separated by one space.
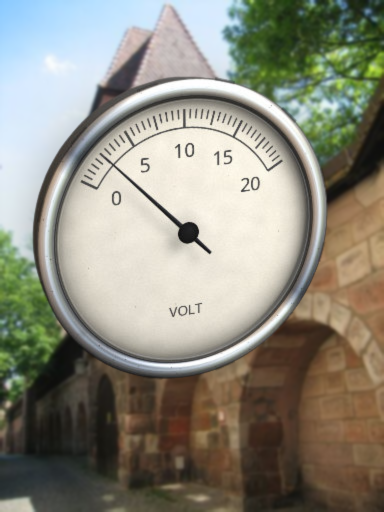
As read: 2.5 V
